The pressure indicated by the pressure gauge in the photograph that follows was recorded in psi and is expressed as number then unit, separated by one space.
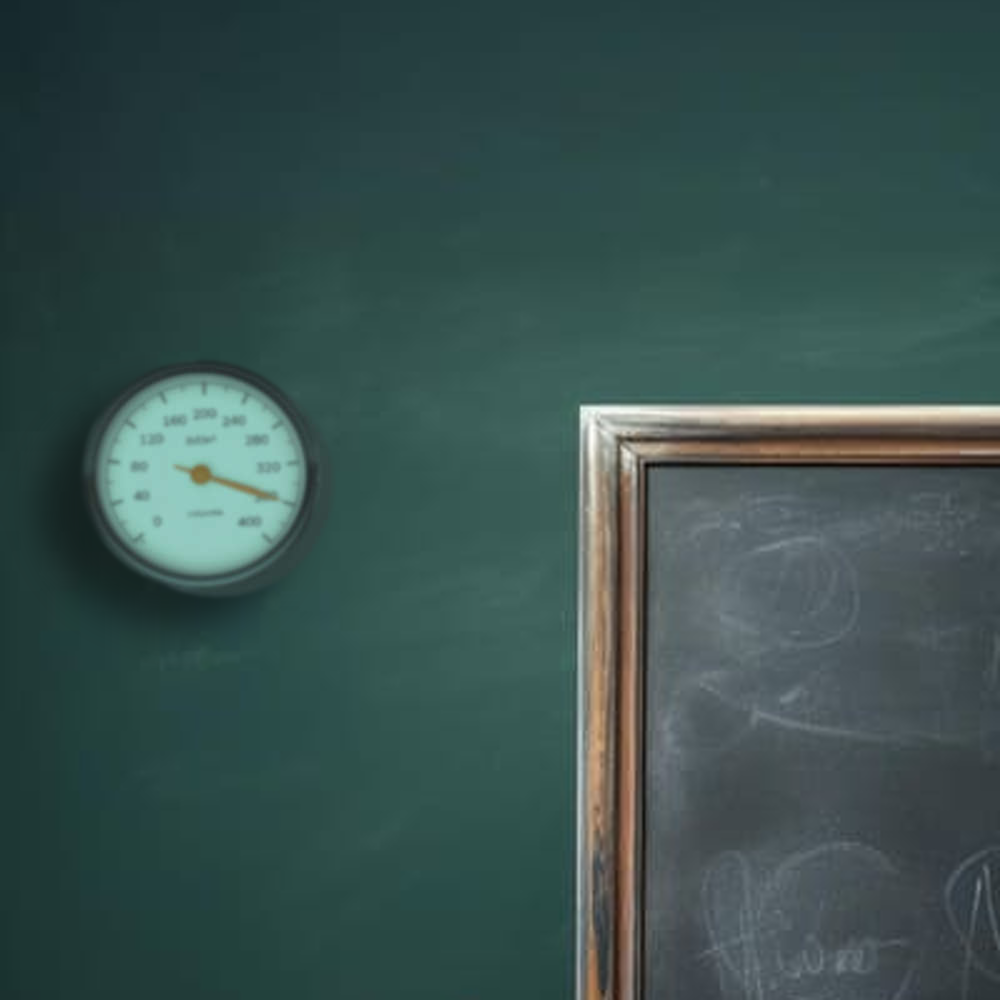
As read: 360 psi
